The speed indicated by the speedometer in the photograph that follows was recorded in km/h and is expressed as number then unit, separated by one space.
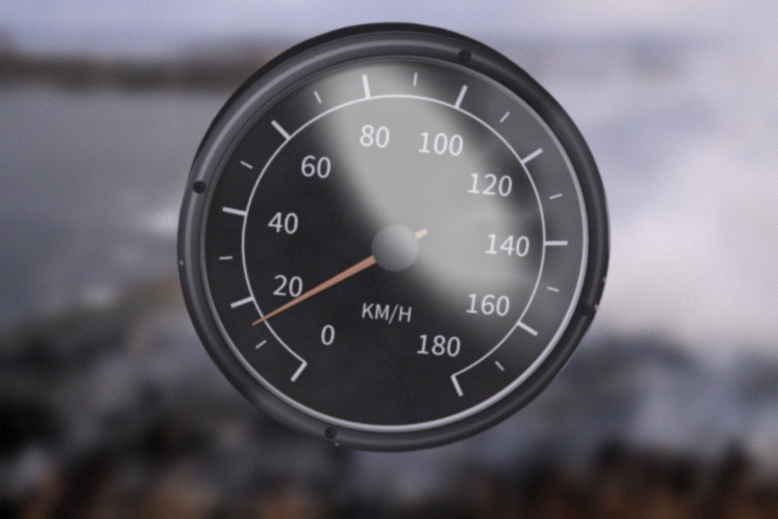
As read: 15 km/h
